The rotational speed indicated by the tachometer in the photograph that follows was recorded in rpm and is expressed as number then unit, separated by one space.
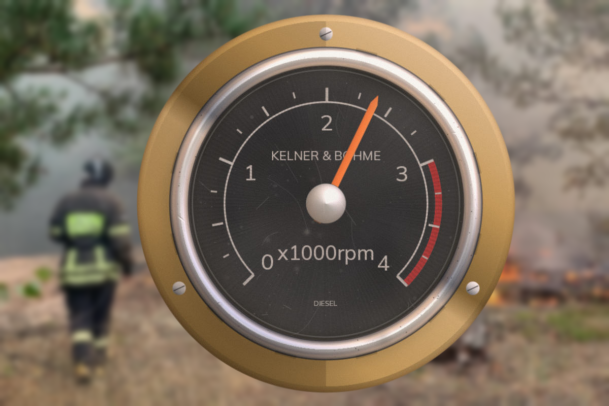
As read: 2375 rpm
